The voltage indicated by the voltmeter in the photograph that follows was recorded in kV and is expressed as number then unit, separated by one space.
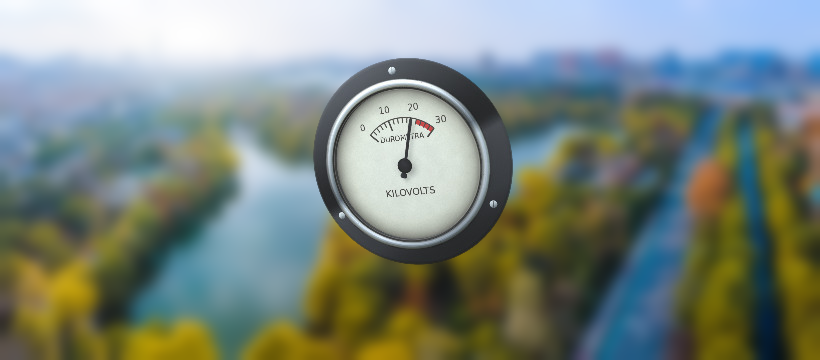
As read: 20 kV
